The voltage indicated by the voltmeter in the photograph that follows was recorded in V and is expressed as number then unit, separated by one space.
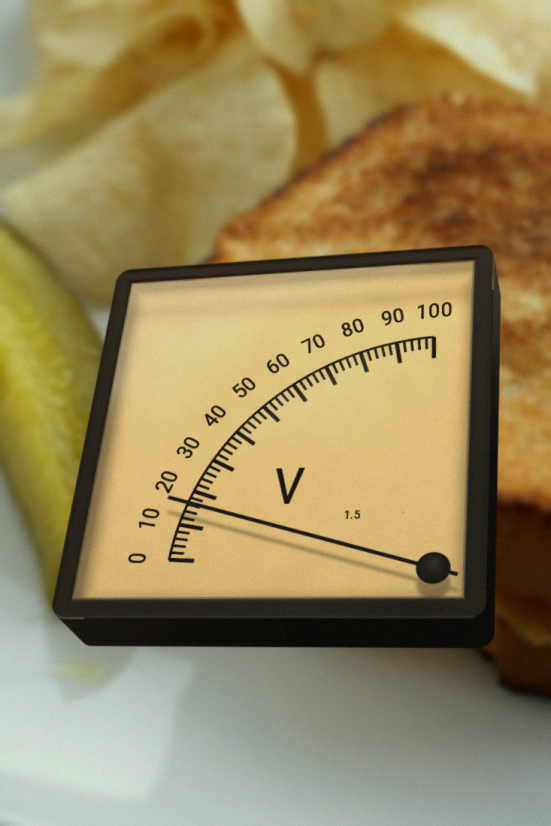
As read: 16 V
